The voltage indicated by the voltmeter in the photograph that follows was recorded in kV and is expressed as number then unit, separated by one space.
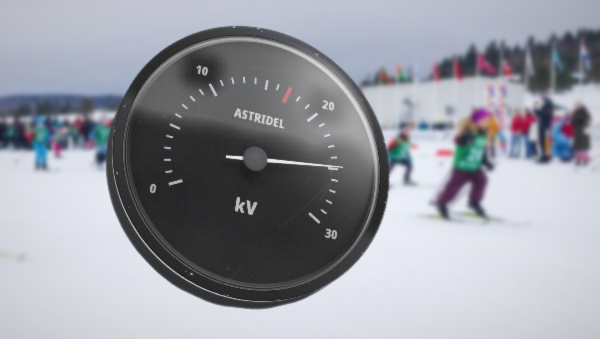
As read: 25 kV
